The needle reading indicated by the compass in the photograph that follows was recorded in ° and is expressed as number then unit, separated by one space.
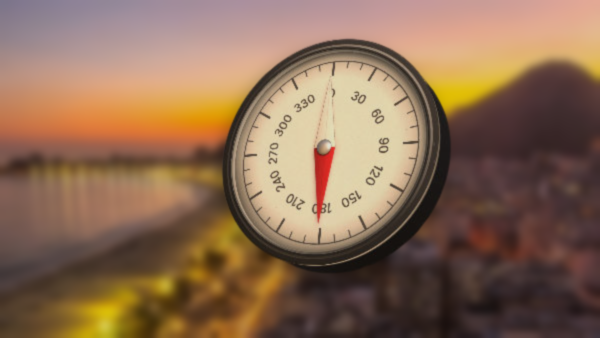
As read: 180 °
